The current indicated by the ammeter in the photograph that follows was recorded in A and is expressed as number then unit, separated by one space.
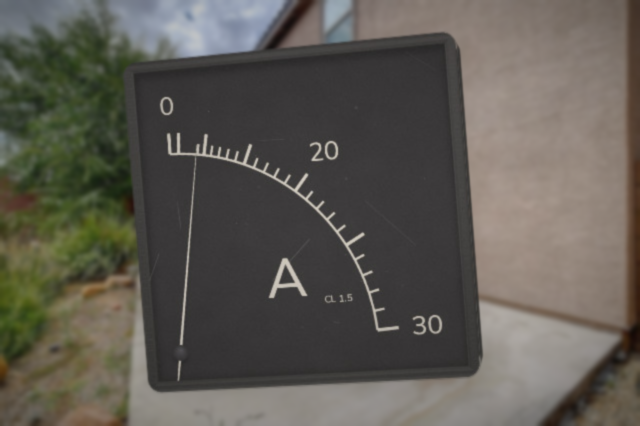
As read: 9 A
